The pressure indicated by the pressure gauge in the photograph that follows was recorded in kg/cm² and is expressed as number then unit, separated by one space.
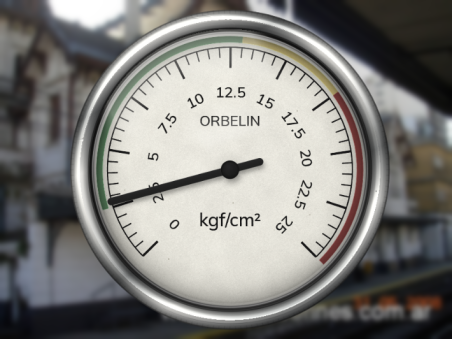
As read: 2.75 kg/cm²
